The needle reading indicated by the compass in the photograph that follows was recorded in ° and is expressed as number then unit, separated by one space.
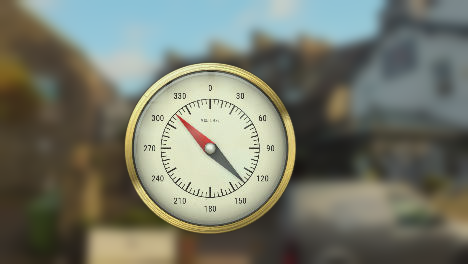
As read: 315 °
